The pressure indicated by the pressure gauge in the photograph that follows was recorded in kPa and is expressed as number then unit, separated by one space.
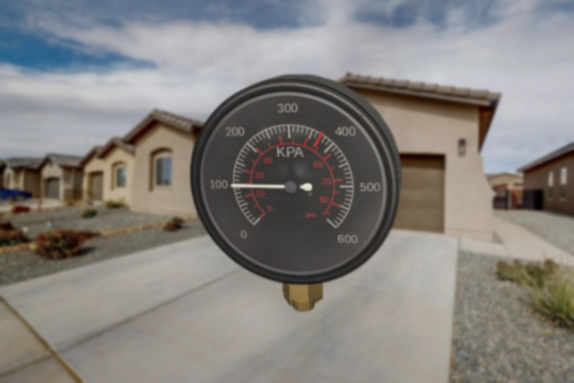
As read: 100 kPa
